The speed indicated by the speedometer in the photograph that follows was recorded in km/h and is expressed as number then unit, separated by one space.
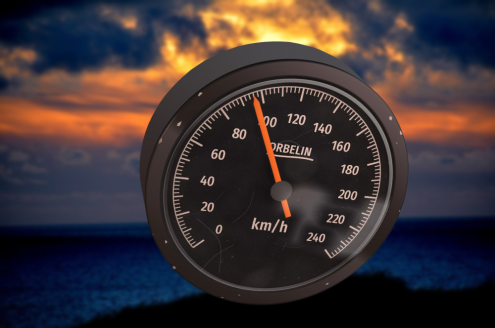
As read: 96 km/h
